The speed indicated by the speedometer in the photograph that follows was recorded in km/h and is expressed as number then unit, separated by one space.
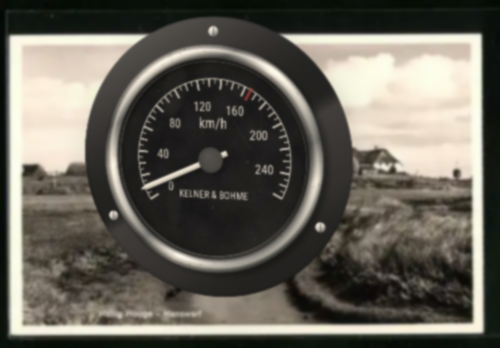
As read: 10 km/h
